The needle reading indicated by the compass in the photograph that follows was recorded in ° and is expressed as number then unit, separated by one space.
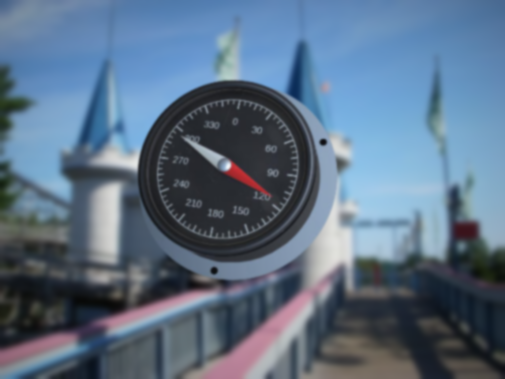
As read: 115 °
